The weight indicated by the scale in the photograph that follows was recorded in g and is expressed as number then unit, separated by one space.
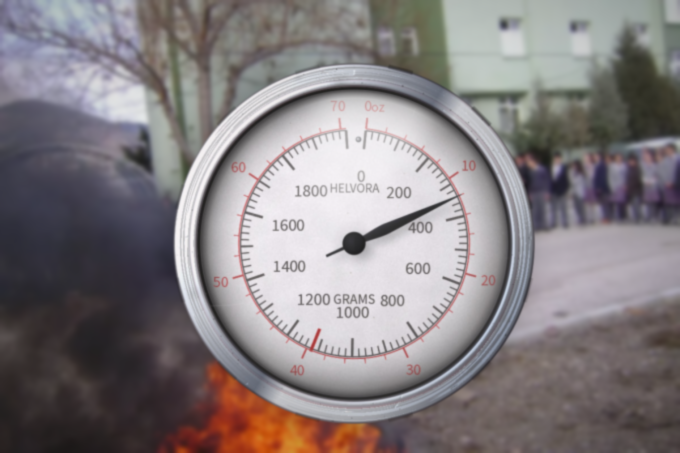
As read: 340 g
